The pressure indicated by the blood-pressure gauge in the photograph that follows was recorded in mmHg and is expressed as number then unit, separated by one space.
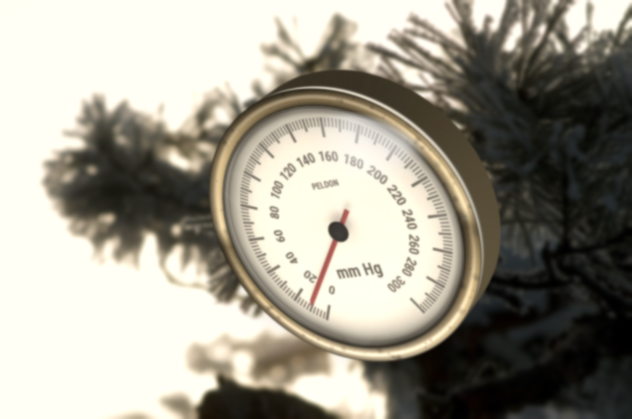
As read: 10 mmHg
